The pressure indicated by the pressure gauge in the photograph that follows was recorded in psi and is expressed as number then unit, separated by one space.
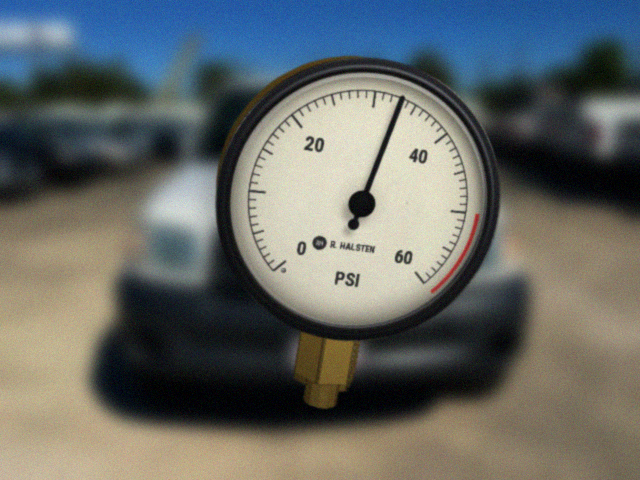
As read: 33 psi
